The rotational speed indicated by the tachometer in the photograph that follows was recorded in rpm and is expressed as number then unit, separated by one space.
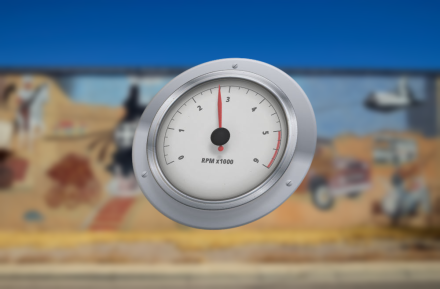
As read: 2750 rpm
